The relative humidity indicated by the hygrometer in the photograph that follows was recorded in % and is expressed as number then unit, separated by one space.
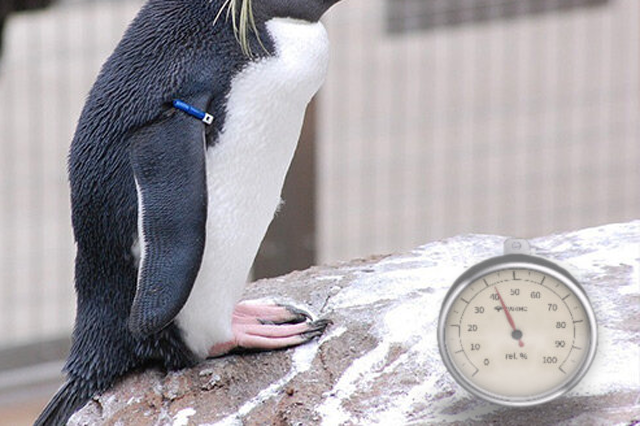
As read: 42.5 %
